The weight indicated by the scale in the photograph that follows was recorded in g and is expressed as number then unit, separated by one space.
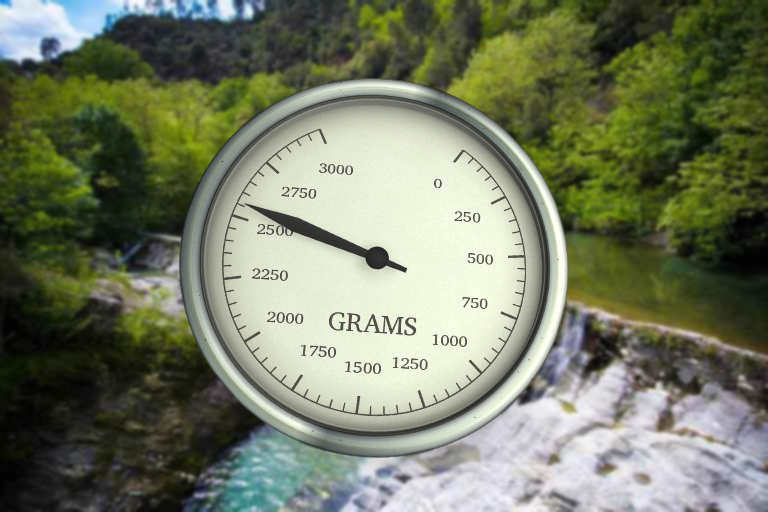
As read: 2550 g
